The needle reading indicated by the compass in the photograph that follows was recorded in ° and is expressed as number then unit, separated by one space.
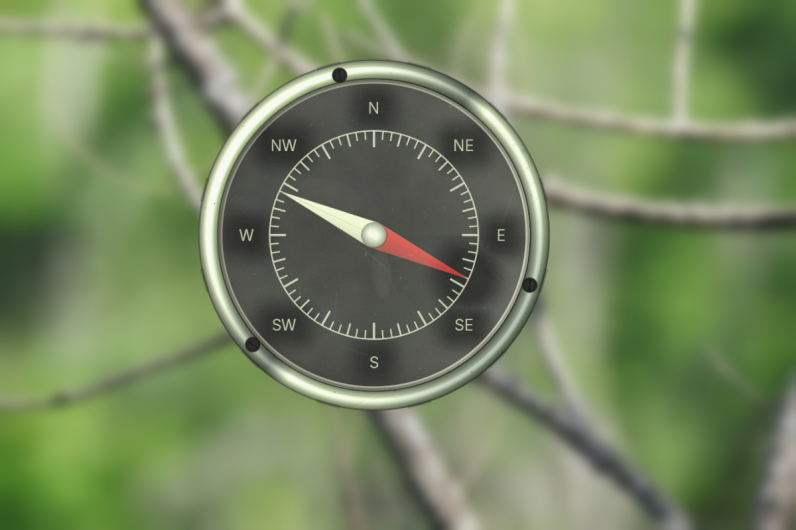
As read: 115 °
